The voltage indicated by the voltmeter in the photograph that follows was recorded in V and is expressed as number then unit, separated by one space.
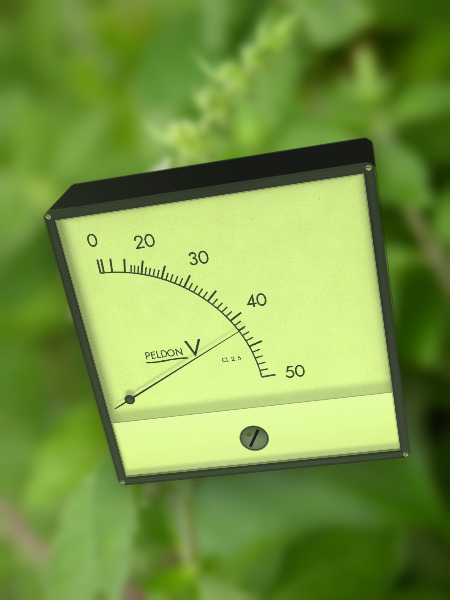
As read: 42 V
